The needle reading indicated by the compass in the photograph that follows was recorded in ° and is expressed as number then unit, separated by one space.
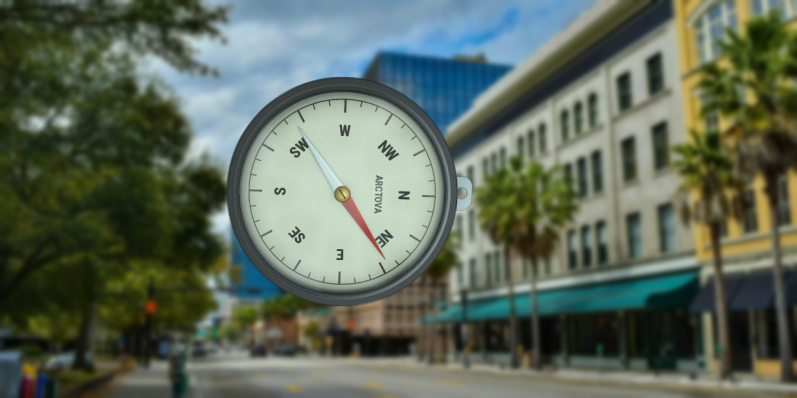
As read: 55 °
